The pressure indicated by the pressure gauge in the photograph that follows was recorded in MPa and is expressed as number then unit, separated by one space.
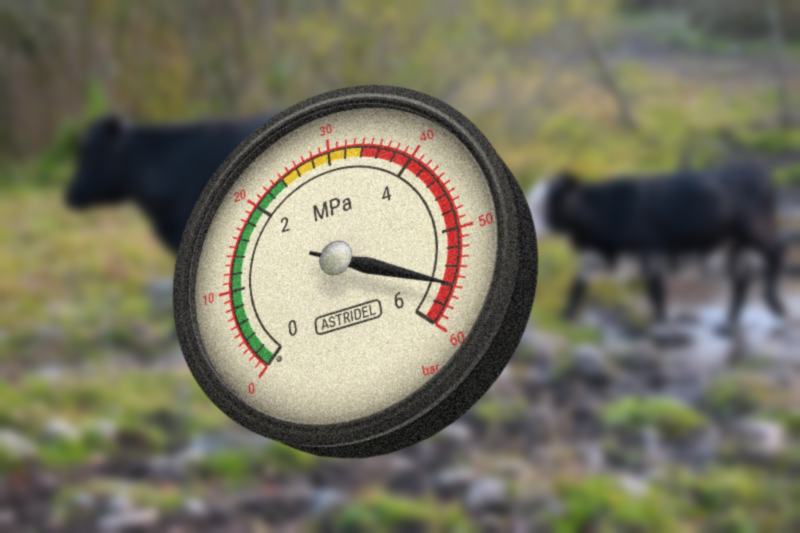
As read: 5.6 MPa
